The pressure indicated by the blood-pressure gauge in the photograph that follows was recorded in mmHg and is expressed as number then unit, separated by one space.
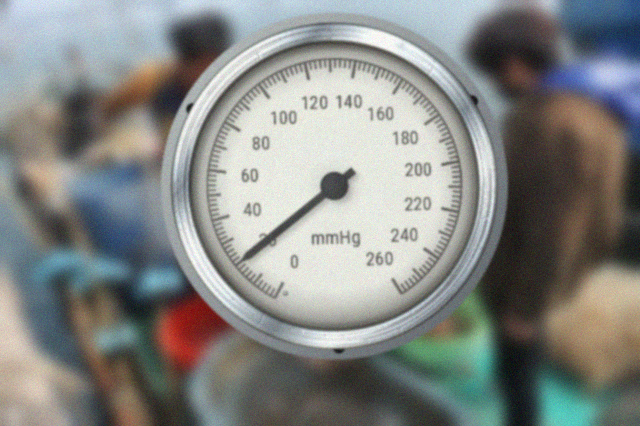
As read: 20 mmHg
